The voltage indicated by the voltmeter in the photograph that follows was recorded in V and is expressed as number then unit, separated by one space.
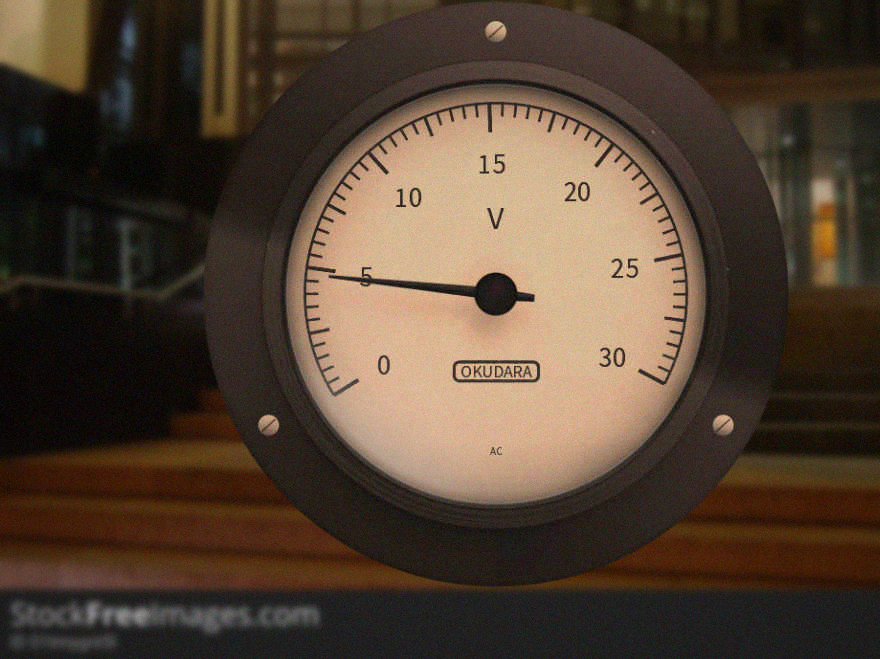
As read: 4.75 V
